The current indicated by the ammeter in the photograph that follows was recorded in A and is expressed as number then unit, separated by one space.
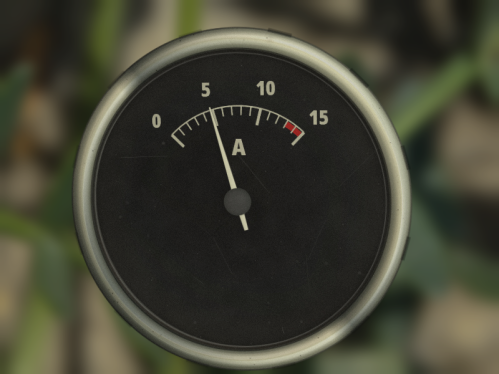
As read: 5 A
